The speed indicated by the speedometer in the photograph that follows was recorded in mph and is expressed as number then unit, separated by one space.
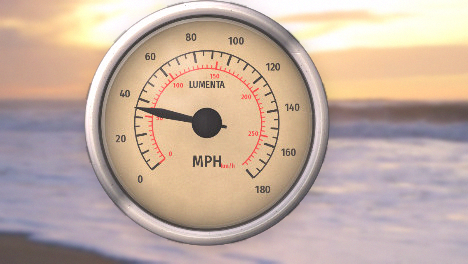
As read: 35 mph
